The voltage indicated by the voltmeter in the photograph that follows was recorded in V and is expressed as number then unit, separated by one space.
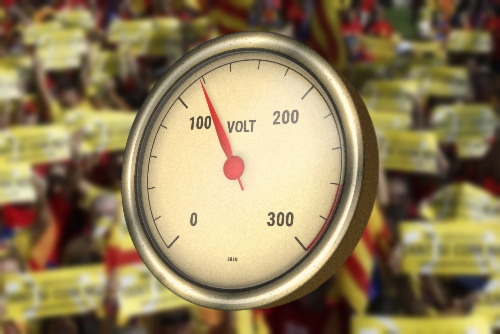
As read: 120 V
